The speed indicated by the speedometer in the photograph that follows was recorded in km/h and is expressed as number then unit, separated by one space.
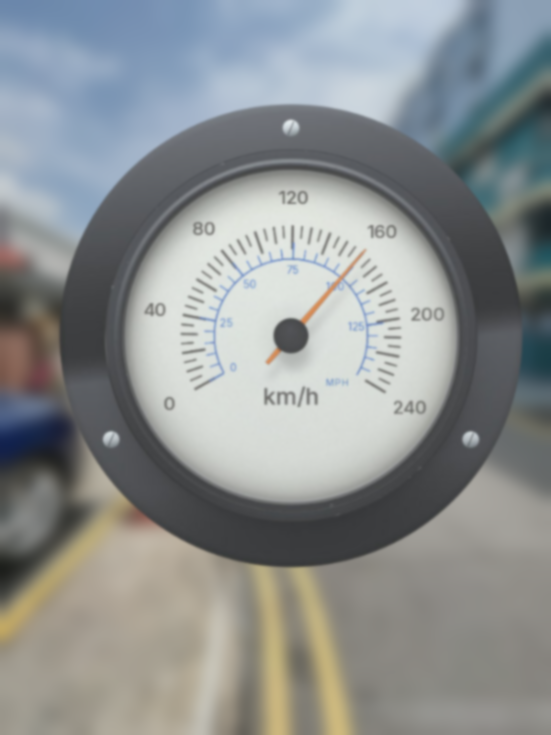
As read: 160 km/h
